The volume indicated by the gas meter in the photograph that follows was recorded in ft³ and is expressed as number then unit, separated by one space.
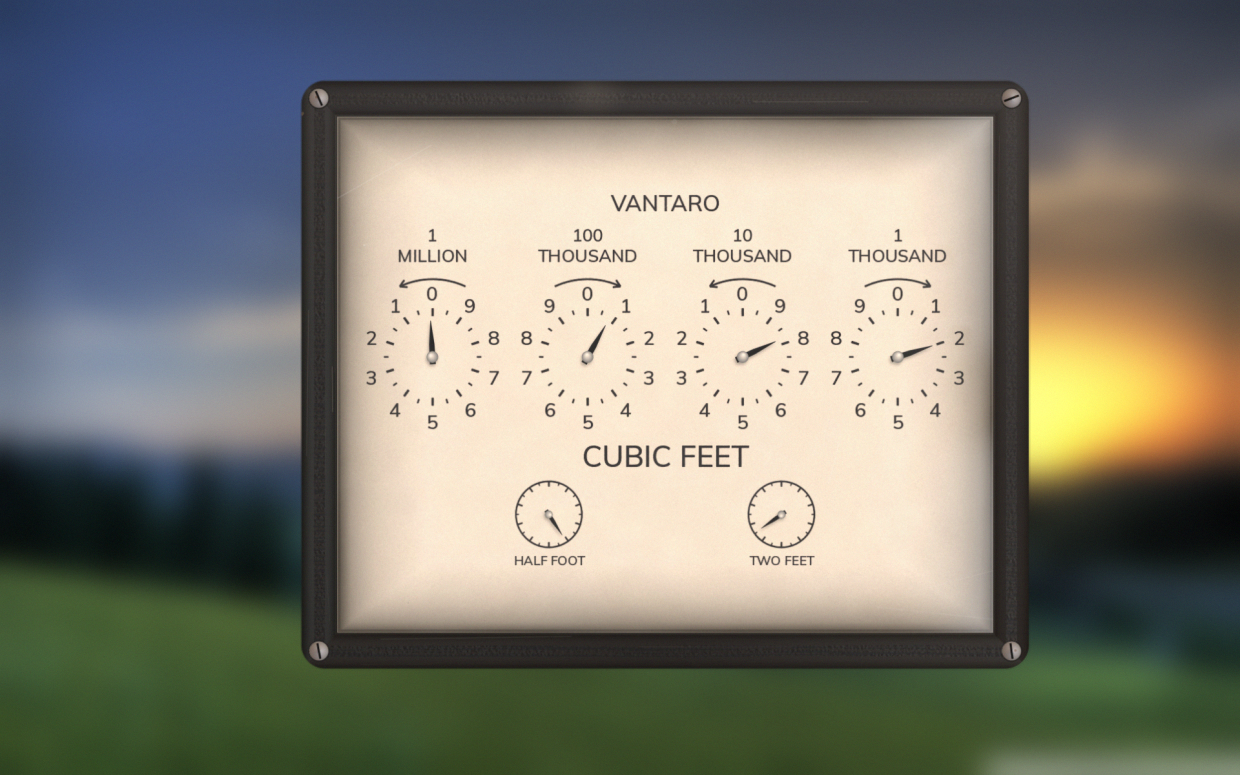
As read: 8200 ft³
